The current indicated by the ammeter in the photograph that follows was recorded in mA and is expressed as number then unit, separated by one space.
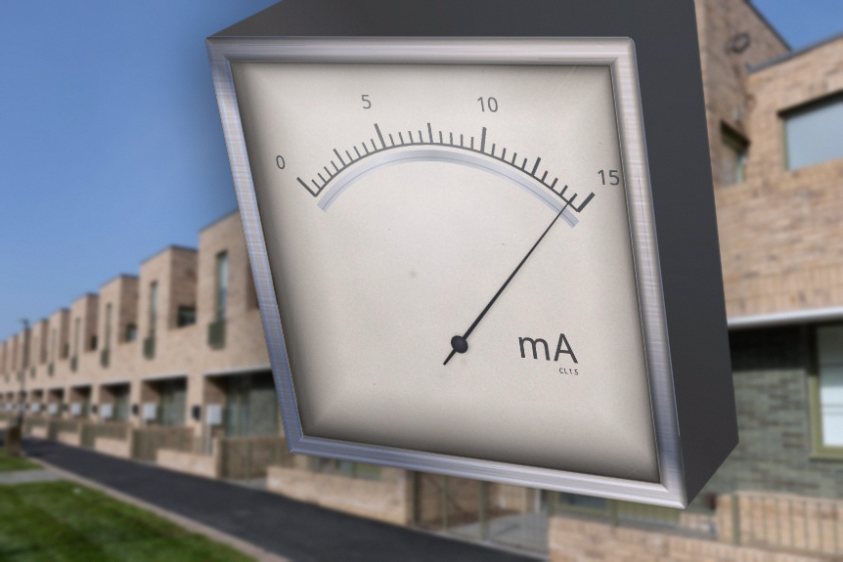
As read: 14.5 mA
